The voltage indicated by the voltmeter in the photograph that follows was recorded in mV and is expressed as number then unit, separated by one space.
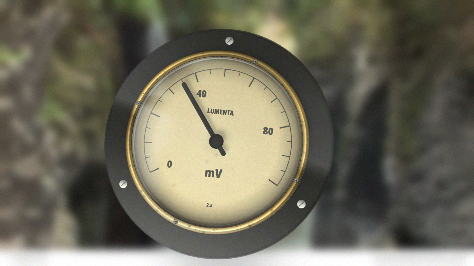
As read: 35 mV
